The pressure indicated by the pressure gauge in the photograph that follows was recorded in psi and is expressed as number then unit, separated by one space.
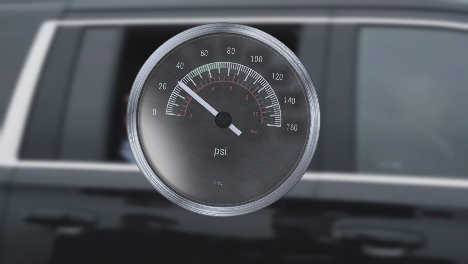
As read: 30 psi
